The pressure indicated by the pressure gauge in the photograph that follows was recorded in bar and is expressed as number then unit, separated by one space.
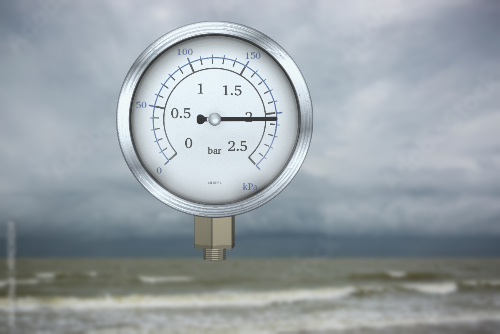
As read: 2.05 bar
